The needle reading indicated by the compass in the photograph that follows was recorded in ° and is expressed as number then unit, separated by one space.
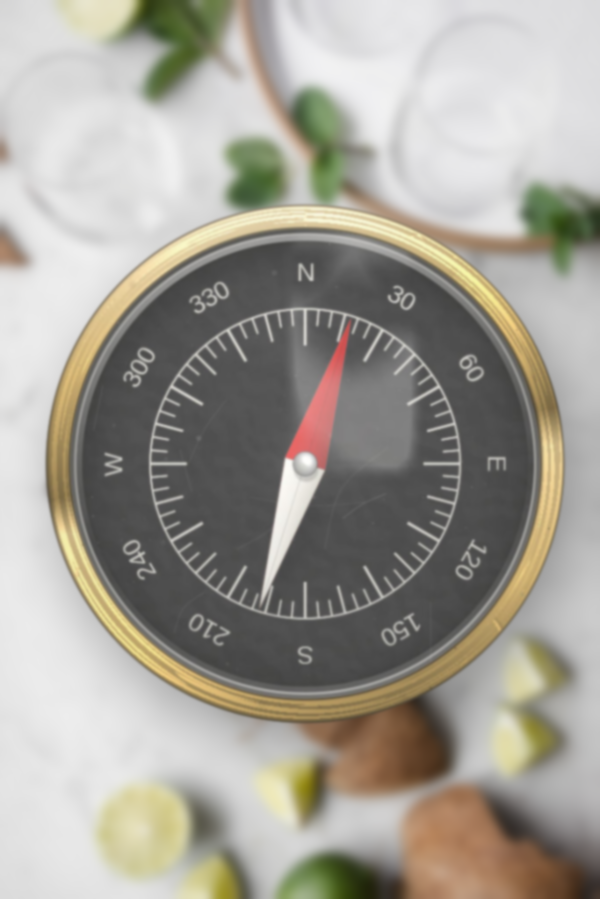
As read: 17.5 °
